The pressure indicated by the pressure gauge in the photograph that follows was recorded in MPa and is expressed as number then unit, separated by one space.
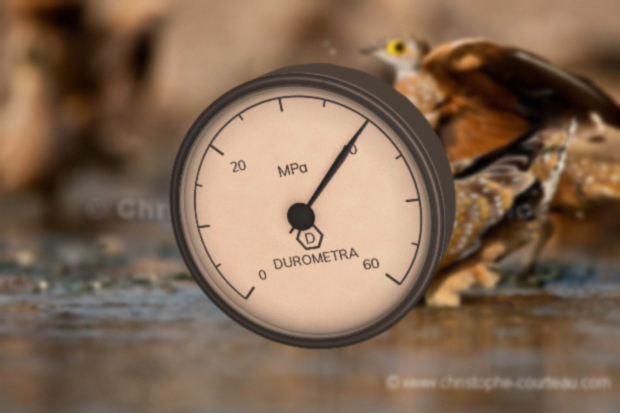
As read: 40 MPa
